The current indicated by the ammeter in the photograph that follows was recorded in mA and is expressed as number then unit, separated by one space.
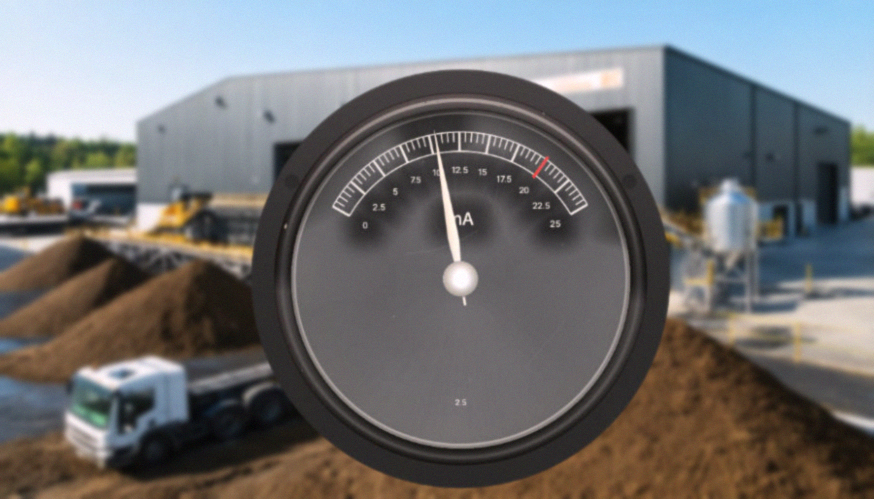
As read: 10.5 mA
